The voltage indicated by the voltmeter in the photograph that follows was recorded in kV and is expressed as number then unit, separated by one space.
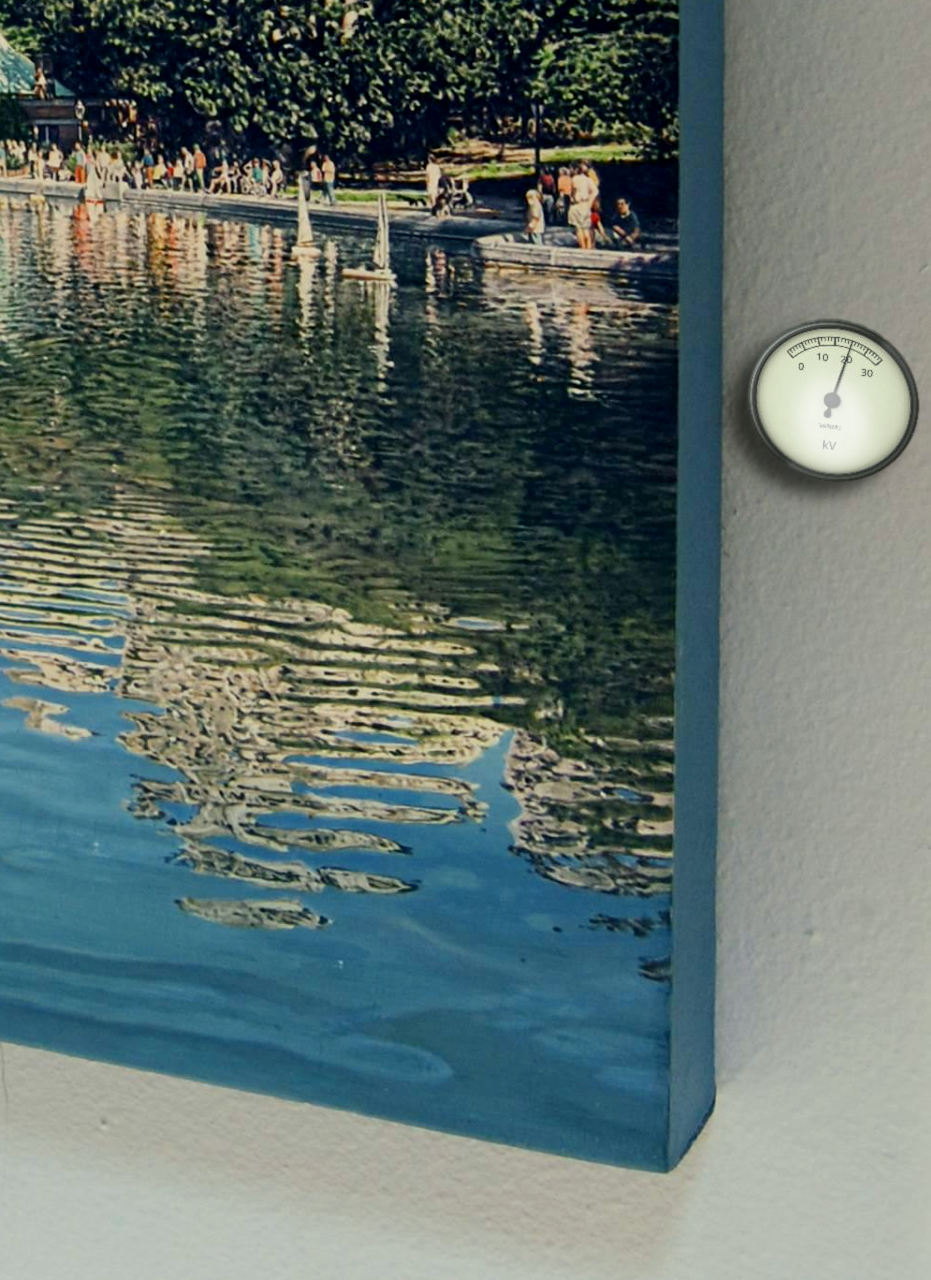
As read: 20 kV
